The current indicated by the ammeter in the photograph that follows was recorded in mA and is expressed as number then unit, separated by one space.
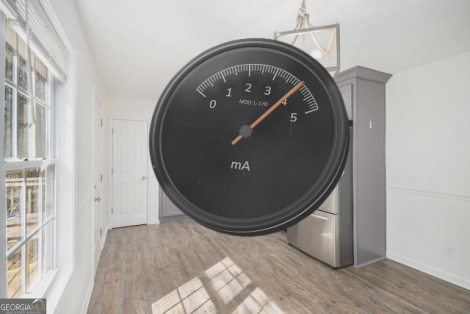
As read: 4 mA
